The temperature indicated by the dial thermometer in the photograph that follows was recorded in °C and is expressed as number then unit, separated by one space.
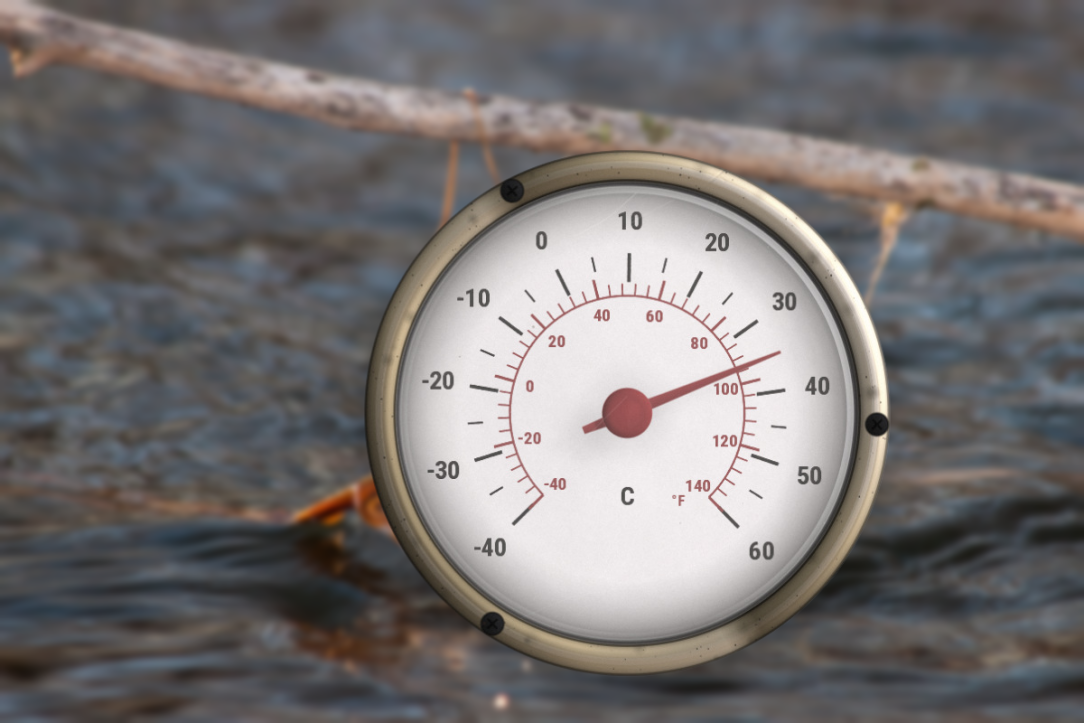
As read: 35 °C
